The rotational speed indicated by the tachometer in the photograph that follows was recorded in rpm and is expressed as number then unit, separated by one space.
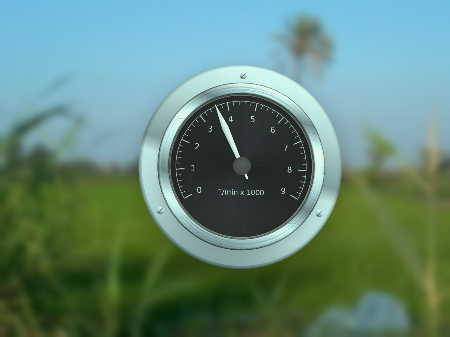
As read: 3600 rpm
